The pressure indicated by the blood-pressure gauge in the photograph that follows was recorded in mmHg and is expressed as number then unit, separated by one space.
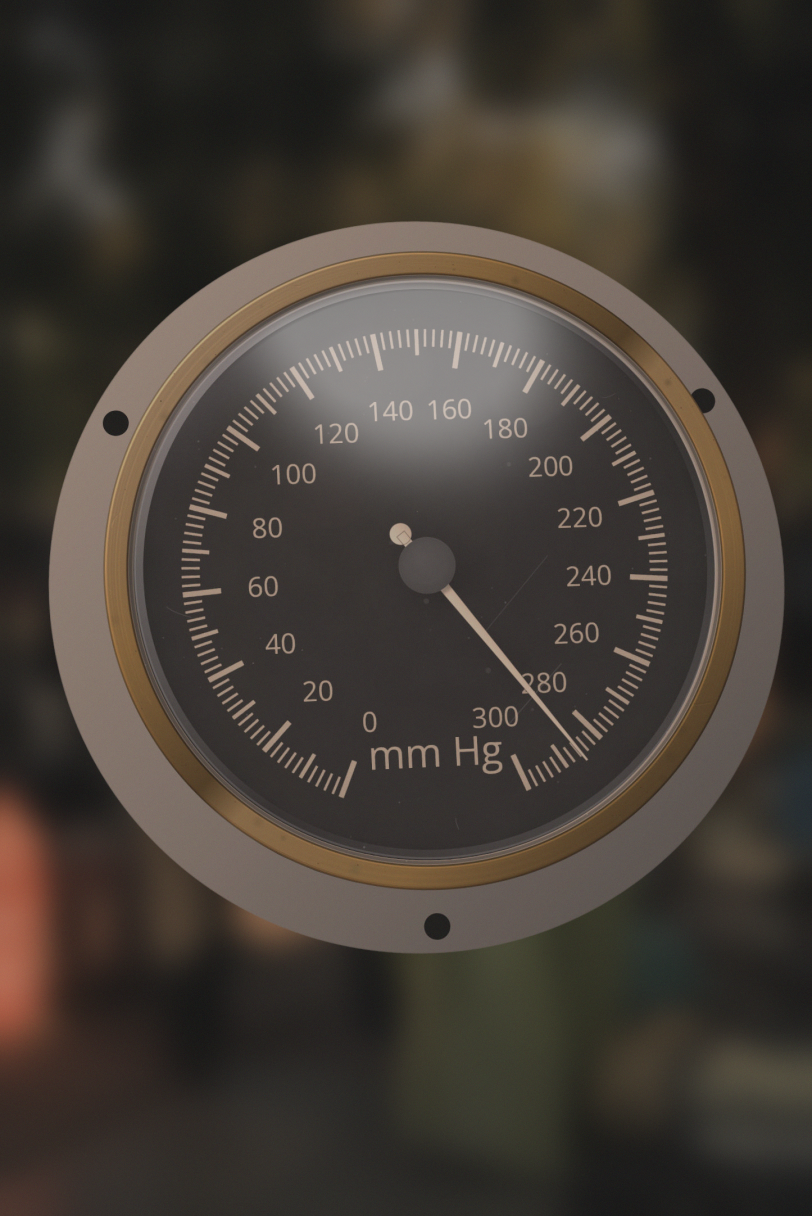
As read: 286 mmHg
